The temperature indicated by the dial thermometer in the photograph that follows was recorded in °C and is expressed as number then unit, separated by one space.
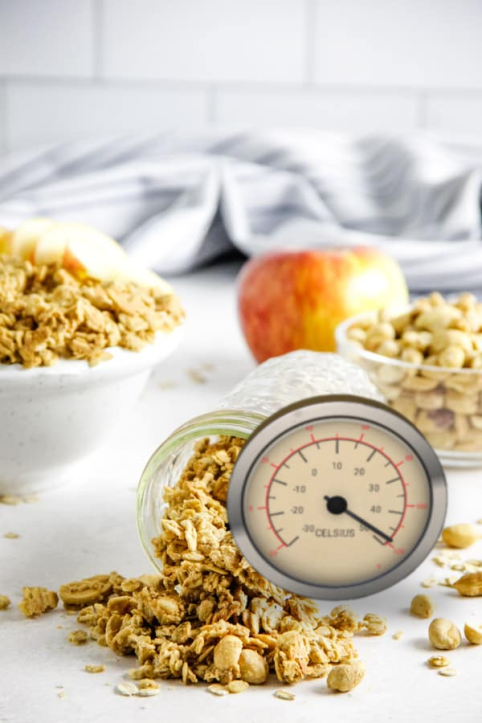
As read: 47.5 °C
